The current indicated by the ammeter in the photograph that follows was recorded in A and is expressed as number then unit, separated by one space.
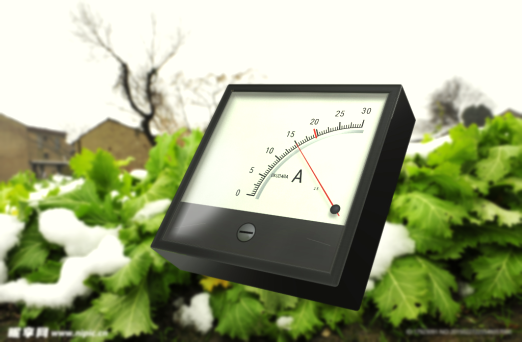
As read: 15 A
